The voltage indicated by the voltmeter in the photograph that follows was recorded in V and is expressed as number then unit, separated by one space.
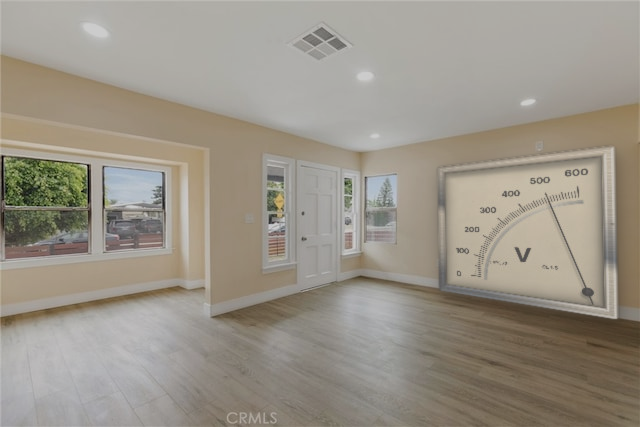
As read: 500 V
